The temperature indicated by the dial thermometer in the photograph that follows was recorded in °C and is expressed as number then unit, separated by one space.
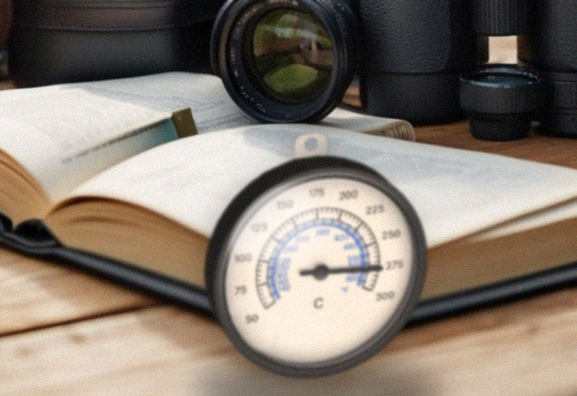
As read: 275 °C
